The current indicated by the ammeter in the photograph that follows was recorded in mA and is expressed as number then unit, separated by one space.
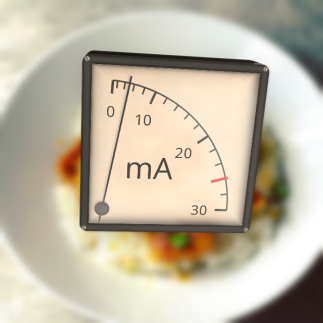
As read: 5 mA
